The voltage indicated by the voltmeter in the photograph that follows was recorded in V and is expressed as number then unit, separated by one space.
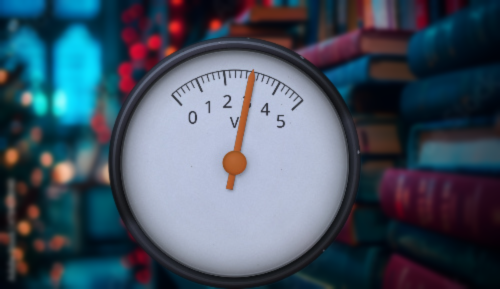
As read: 3 V
